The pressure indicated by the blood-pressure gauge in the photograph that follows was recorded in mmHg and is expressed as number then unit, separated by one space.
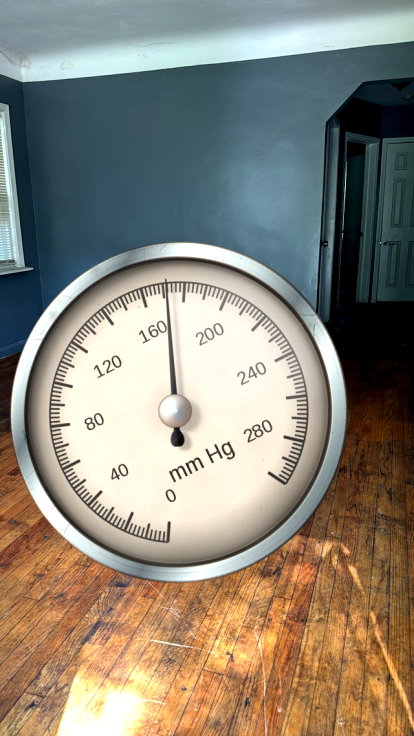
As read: 172 mmHg
